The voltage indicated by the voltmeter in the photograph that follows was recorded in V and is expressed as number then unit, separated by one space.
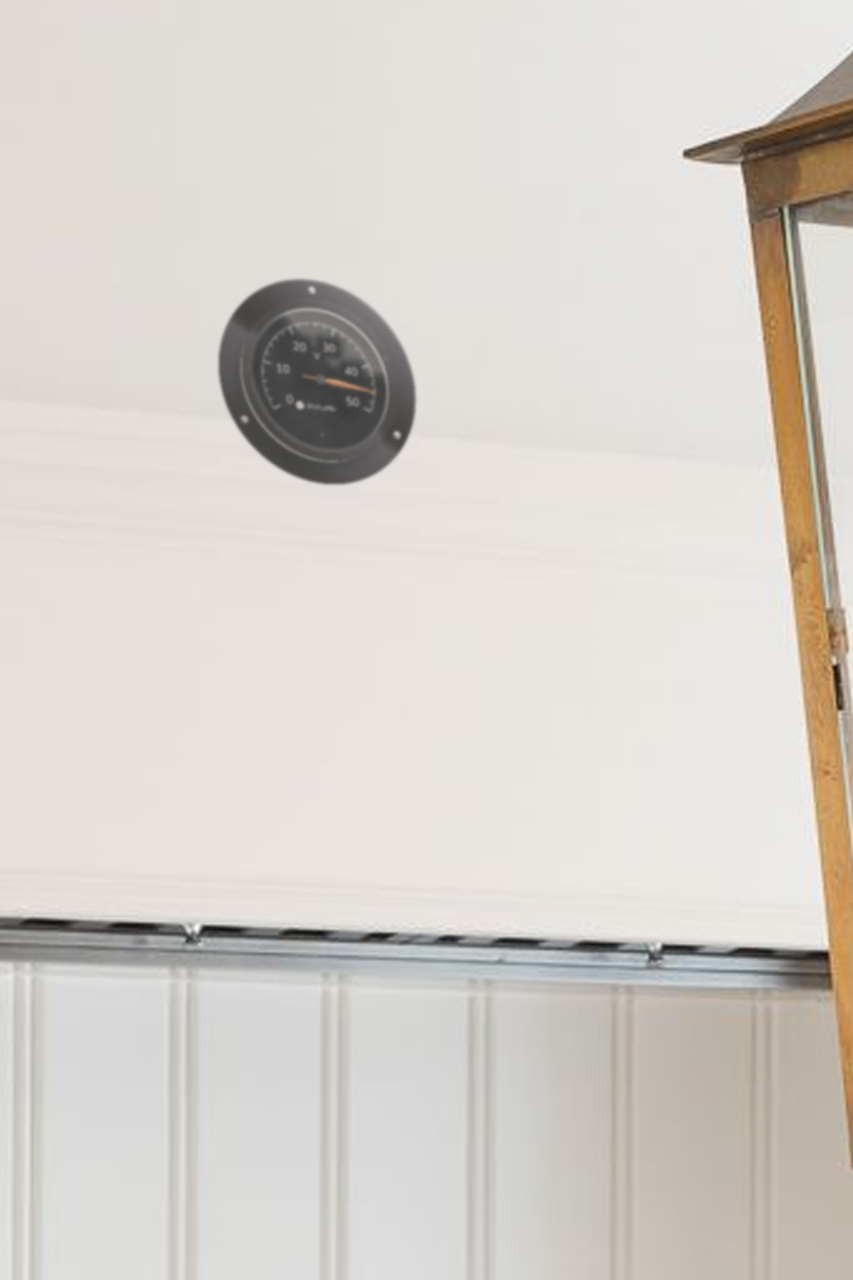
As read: 46 V
